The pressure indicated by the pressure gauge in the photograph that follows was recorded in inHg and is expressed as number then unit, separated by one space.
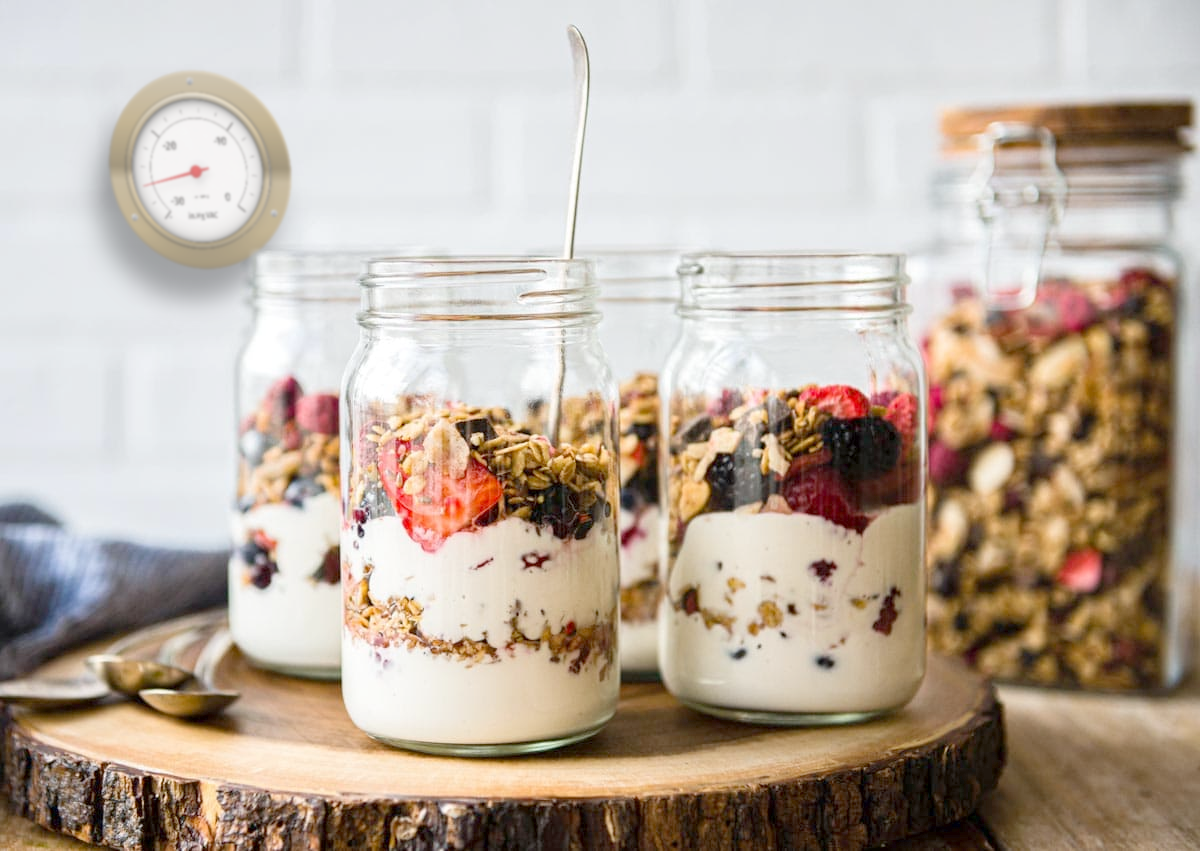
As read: -26 inHg
